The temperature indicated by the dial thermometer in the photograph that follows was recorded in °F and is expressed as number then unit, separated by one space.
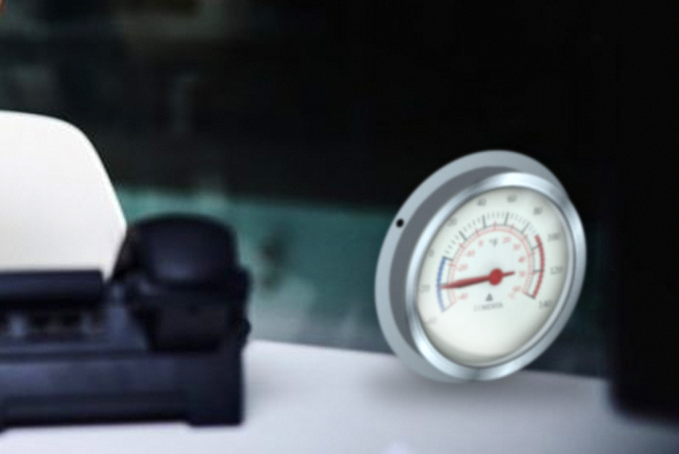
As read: -20 °F
